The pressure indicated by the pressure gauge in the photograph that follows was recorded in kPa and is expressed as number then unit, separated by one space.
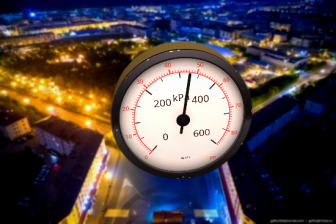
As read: 325 kPa
